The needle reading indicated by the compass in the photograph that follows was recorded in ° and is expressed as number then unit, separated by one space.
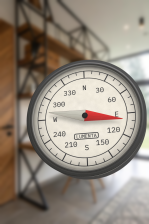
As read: 100 °
